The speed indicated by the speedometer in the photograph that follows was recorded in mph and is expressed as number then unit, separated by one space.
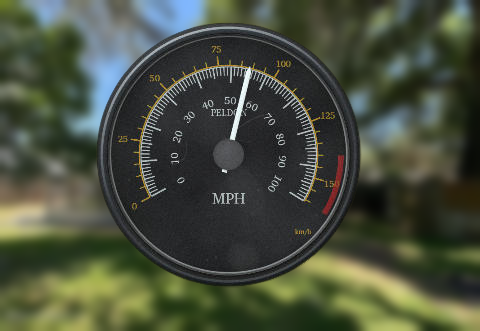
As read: 55 mph
